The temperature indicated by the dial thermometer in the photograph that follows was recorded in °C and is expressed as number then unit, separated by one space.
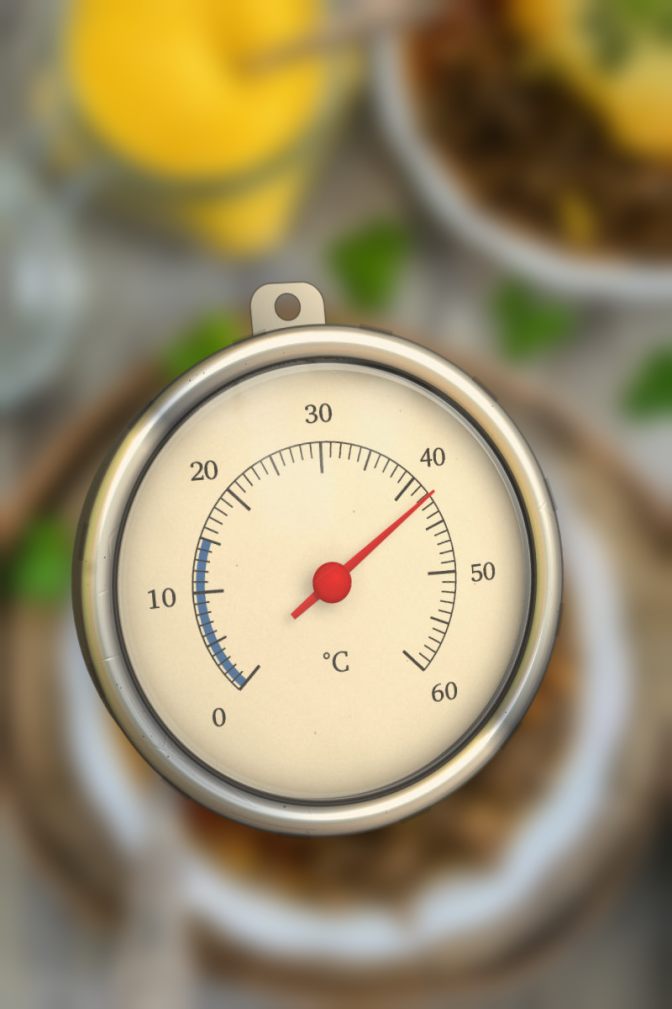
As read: 42 °C
